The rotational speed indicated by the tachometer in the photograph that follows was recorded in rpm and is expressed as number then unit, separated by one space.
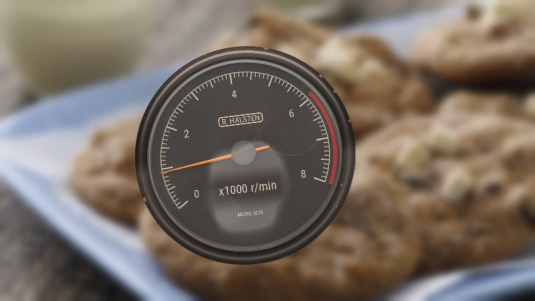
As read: 900 rpm
